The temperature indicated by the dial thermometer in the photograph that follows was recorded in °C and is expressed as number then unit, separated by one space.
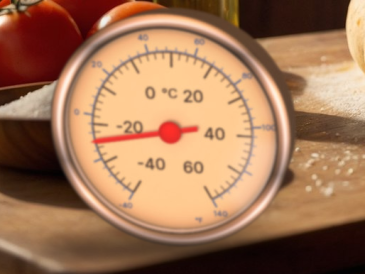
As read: -24 °C
